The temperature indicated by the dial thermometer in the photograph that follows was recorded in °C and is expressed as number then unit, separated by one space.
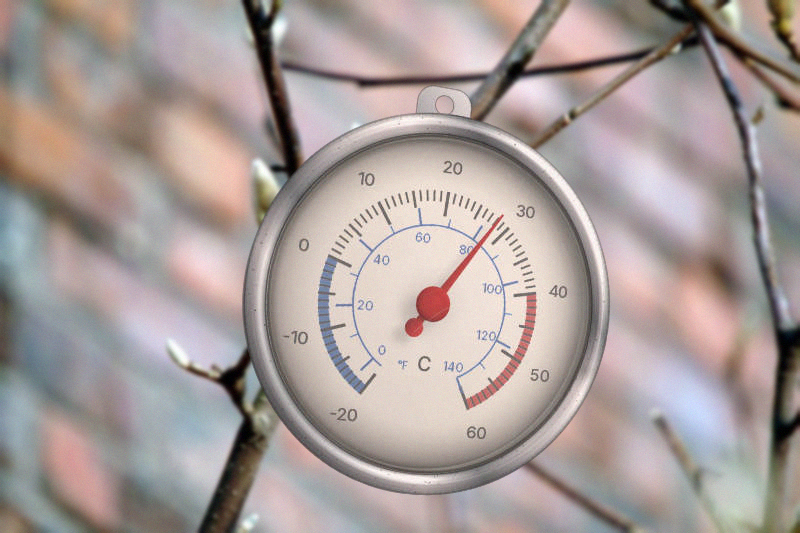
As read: 28 °C
